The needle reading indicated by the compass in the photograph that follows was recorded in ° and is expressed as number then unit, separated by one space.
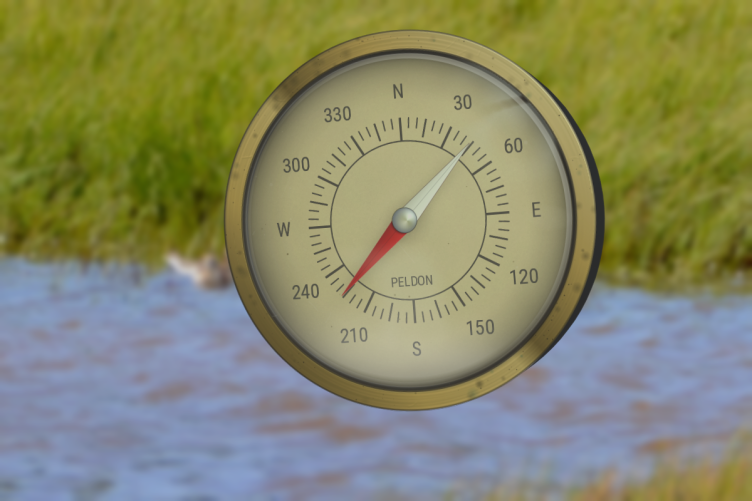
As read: 225 °
